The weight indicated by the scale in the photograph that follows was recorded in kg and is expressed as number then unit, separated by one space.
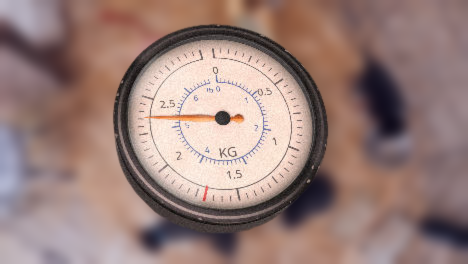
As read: 2.35 kg
